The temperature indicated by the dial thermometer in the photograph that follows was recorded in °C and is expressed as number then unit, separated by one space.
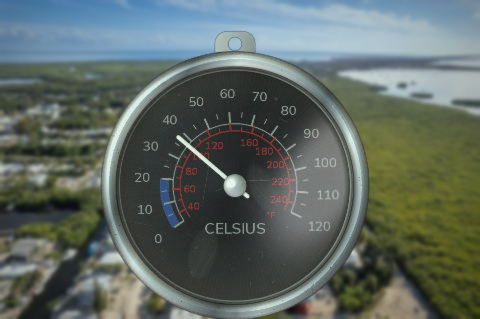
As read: 37.5 °C
